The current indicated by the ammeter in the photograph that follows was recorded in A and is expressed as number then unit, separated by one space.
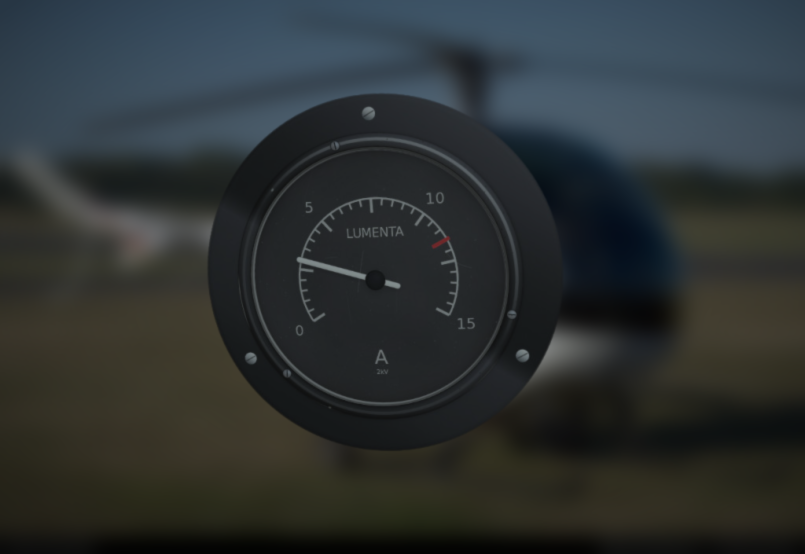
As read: 3 A
